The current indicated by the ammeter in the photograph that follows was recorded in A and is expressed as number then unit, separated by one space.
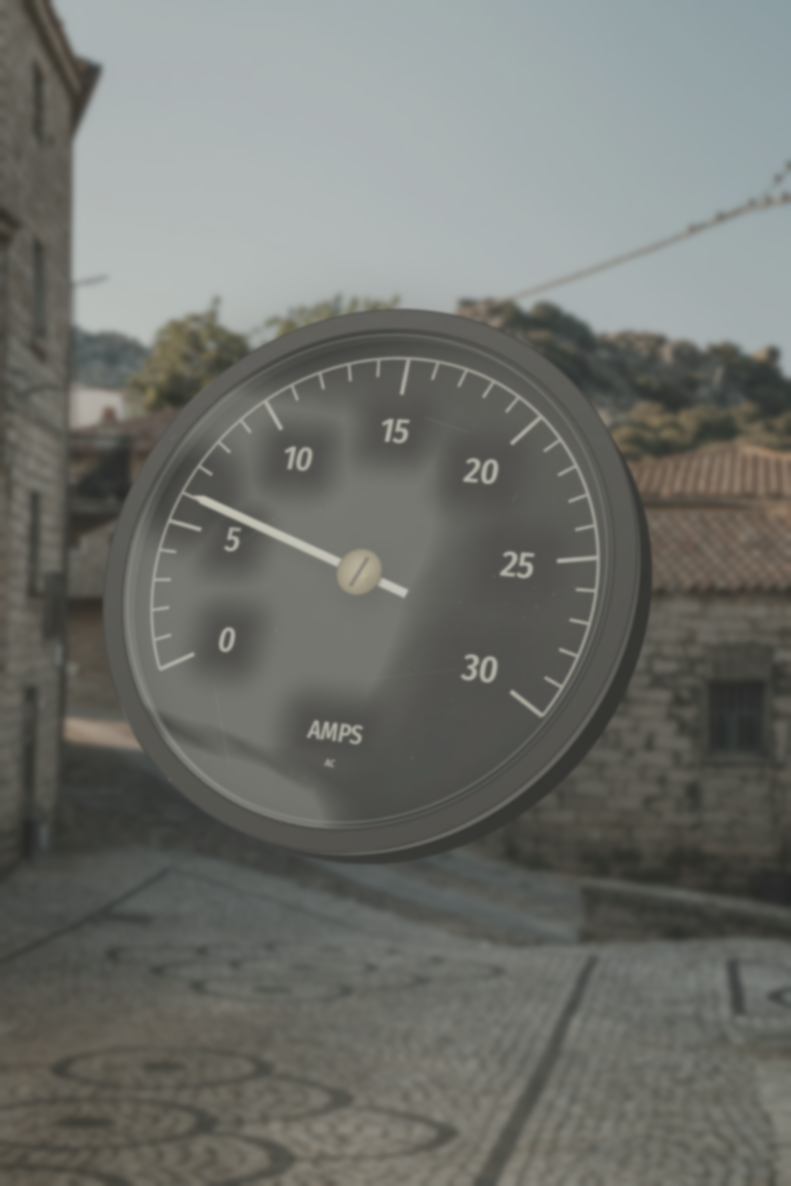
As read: 6 A
